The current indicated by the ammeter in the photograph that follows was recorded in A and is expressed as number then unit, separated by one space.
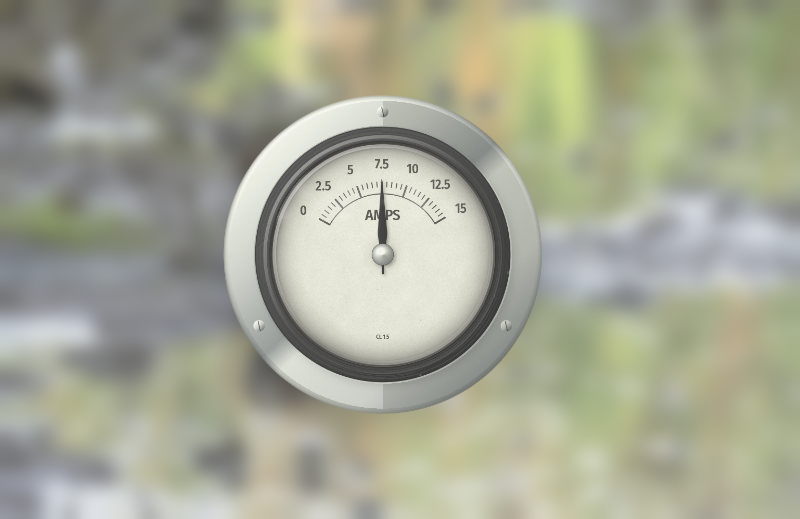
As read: 7.5 A
